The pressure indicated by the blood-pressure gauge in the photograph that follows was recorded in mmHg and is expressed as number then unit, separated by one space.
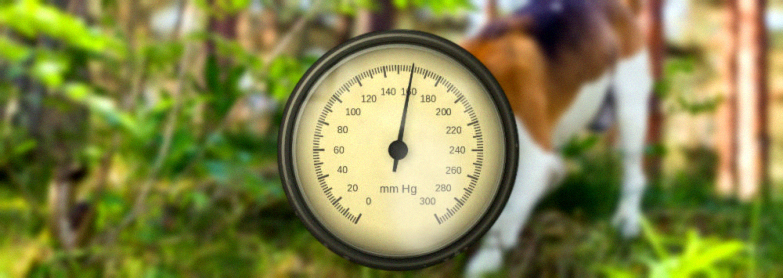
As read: 160 mmHg
